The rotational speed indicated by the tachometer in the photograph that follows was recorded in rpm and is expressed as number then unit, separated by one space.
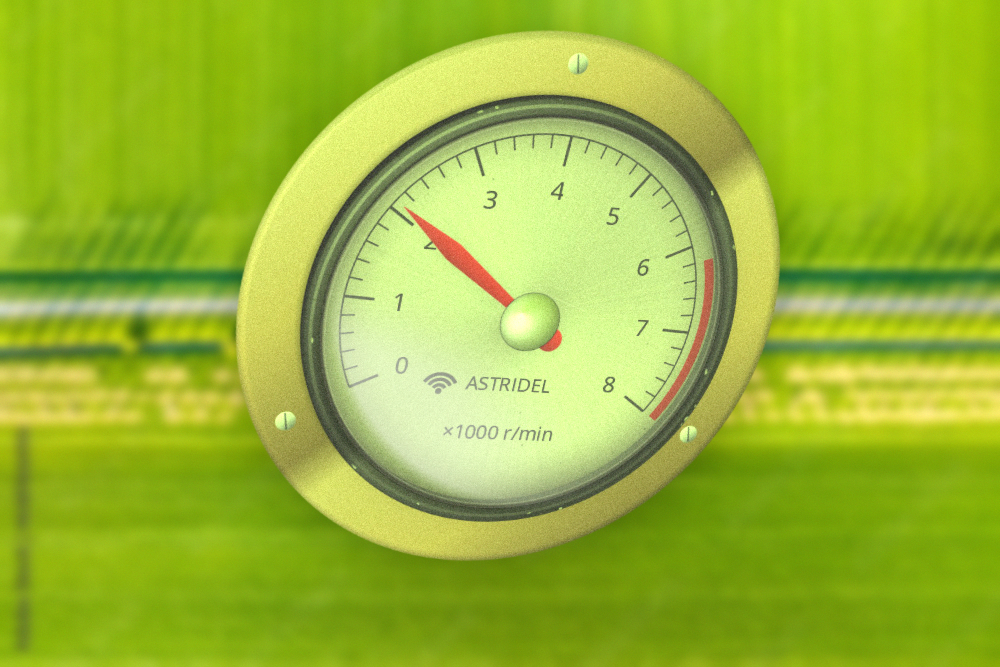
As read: 2100 rpm
